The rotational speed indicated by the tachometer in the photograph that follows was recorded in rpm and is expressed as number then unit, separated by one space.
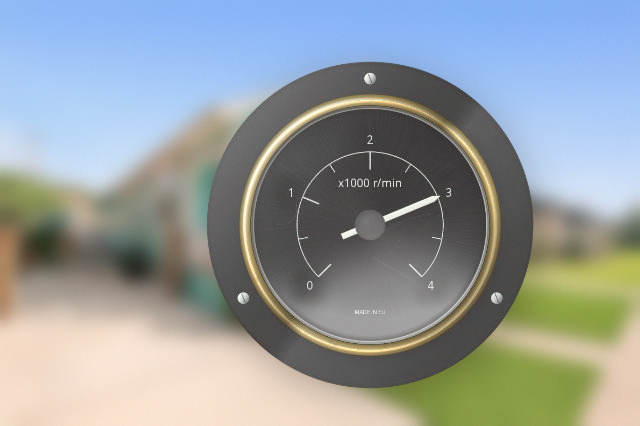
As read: 3000 rpm
